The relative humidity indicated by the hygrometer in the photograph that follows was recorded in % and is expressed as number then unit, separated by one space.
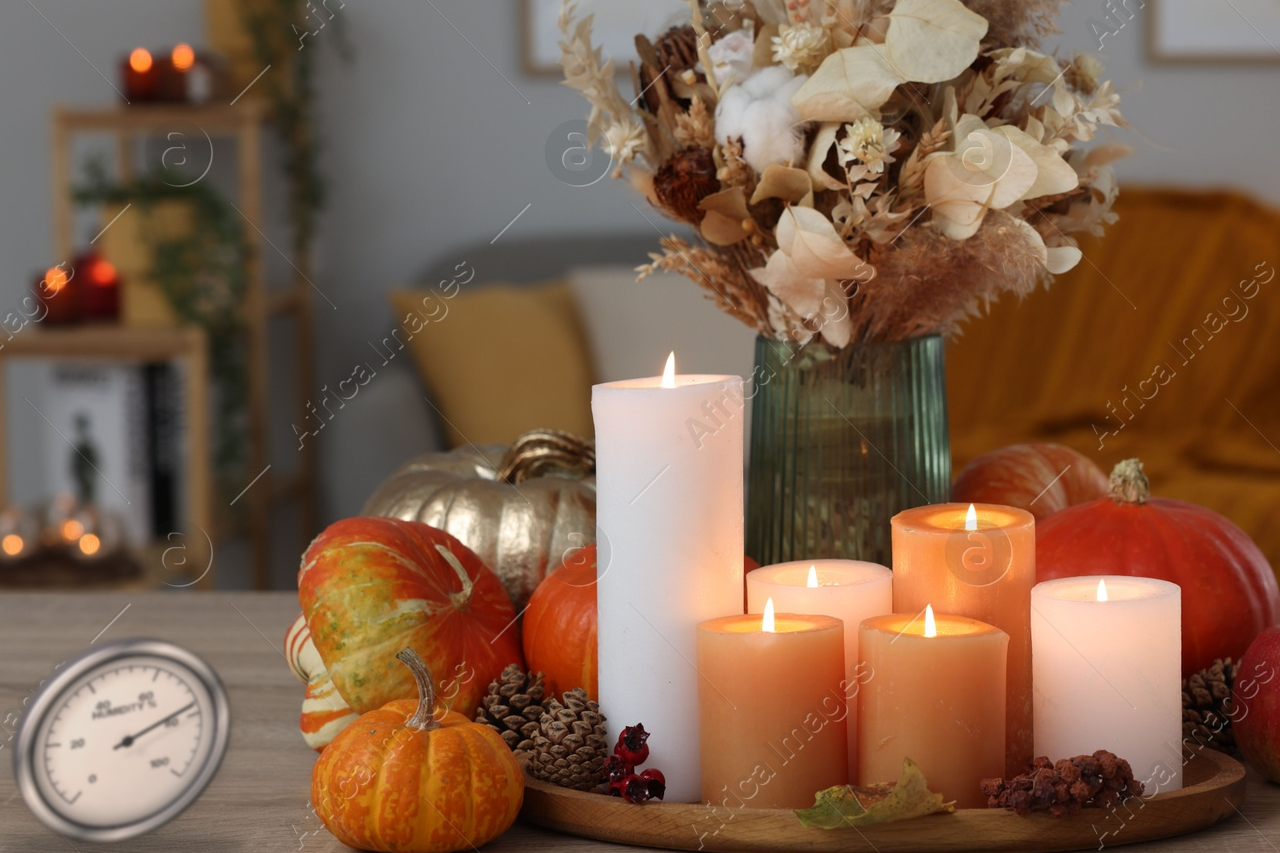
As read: 76 %
